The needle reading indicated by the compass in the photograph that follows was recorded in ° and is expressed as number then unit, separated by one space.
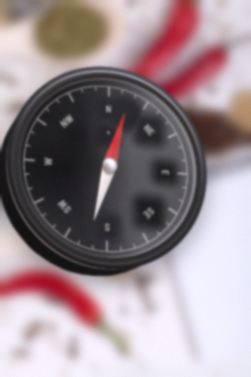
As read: 15 °
